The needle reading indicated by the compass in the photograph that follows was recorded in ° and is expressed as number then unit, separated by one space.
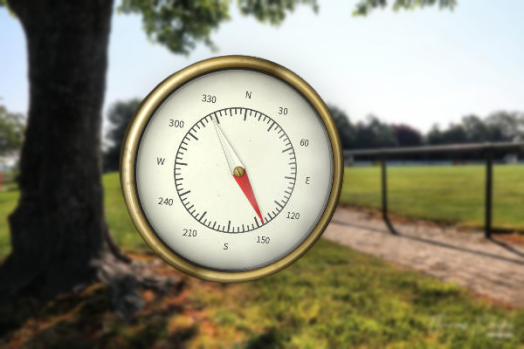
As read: 145 °
